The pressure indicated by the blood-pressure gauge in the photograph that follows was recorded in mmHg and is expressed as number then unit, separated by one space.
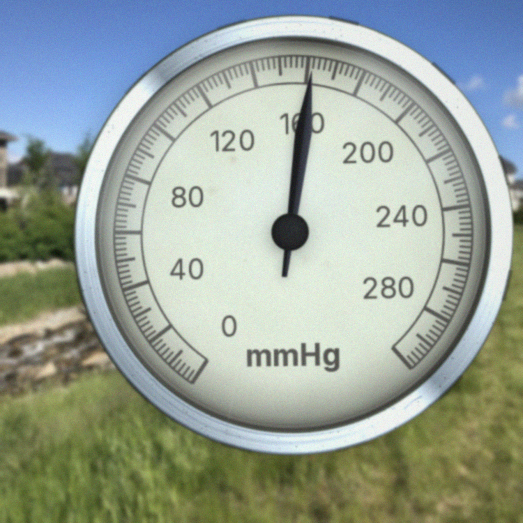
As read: 162 mmHg
